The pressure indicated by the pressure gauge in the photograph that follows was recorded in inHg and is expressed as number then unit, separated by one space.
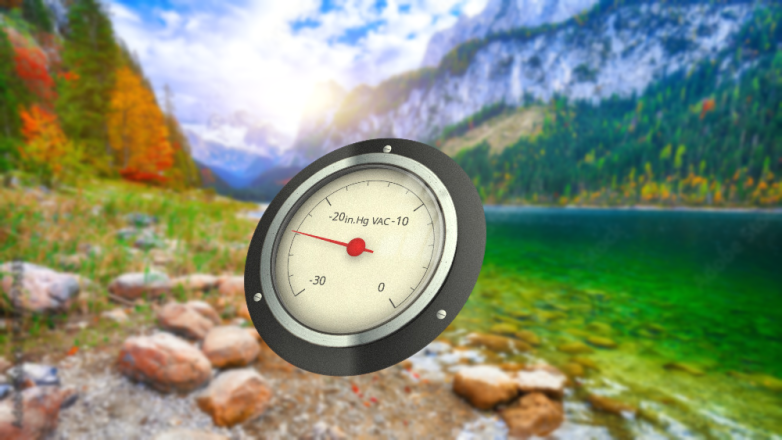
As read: -24 inHg
